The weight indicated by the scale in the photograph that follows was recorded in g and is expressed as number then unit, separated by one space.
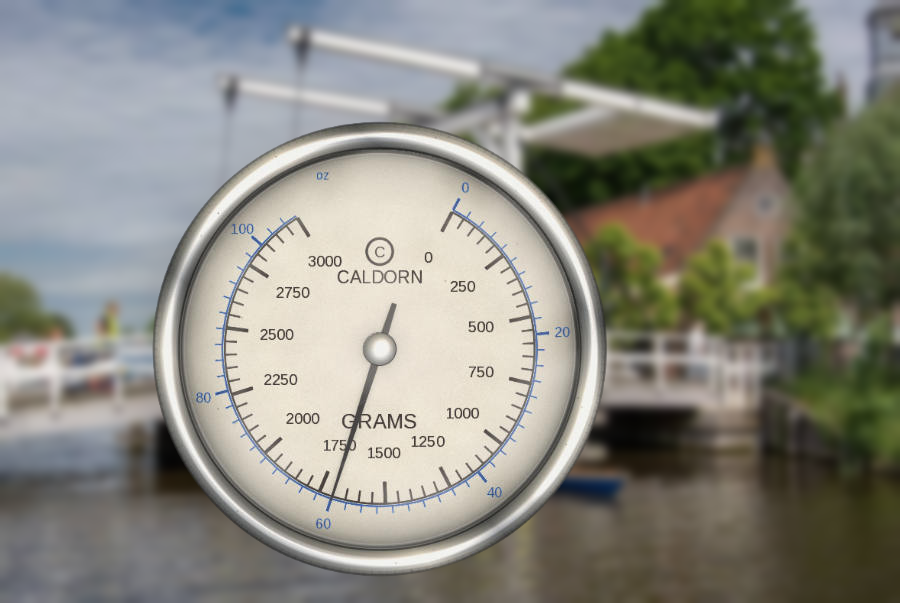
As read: 1700 g
